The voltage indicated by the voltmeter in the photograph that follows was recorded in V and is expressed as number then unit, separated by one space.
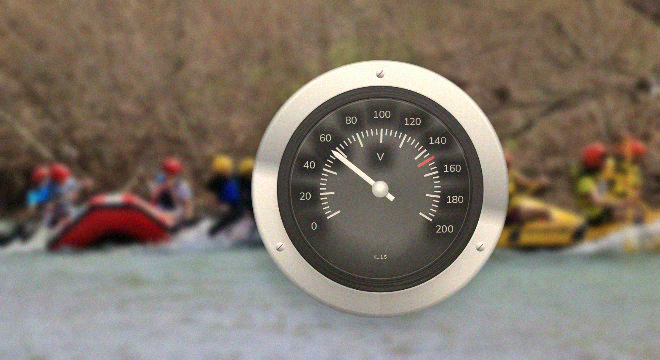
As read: 56 V
